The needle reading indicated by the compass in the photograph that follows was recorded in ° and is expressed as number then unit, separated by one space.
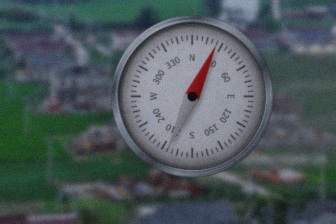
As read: 25 °
